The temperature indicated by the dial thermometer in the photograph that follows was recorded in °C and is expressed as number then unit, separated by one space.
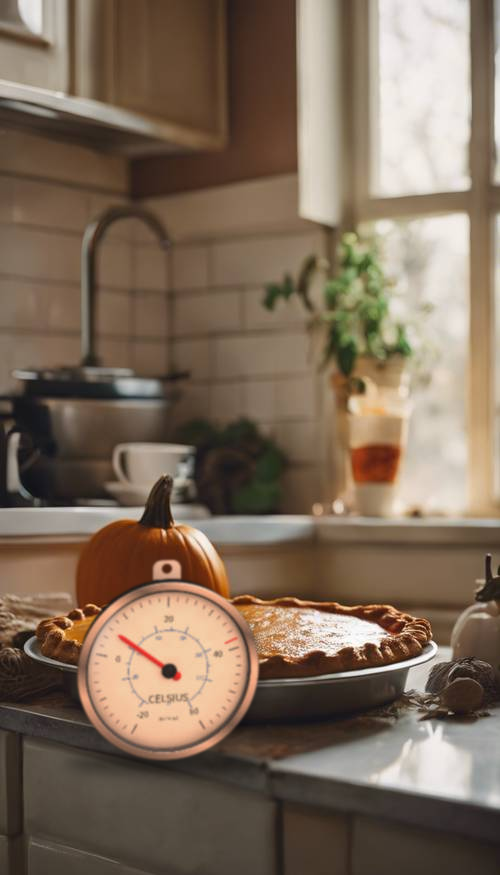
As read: 6 °C
